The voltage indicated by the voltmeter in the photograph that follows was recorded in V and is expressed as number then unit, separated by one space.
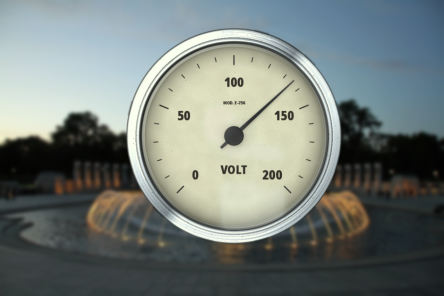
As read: 135 V
